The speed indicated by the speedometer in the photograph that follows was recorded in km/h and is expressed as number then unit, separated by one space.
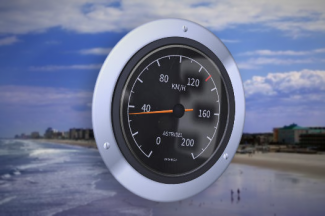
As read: 35 km/h
